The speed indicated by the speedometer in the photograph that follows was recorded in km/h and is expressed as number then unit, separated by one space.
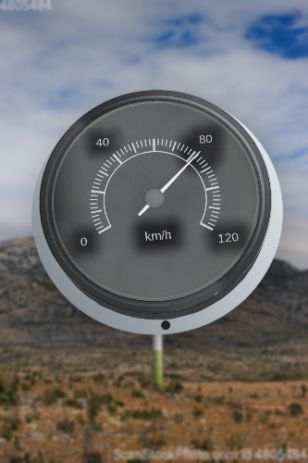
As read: 82 km/h
